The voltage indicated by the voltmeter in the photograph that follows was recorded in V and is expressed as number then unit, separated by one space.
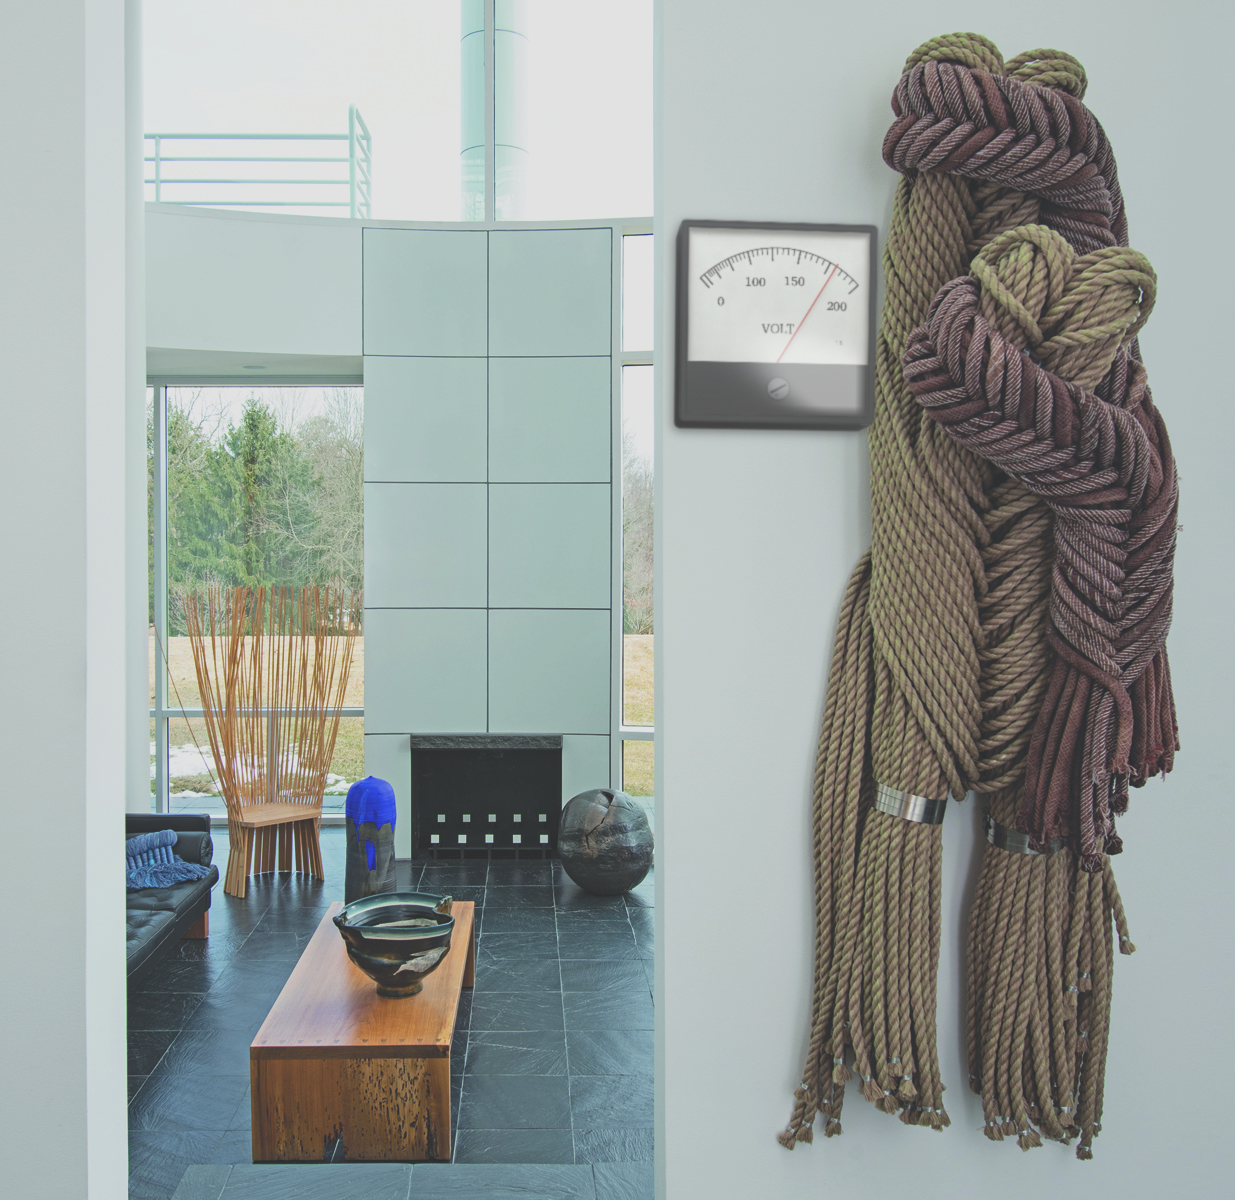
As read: 180 V
